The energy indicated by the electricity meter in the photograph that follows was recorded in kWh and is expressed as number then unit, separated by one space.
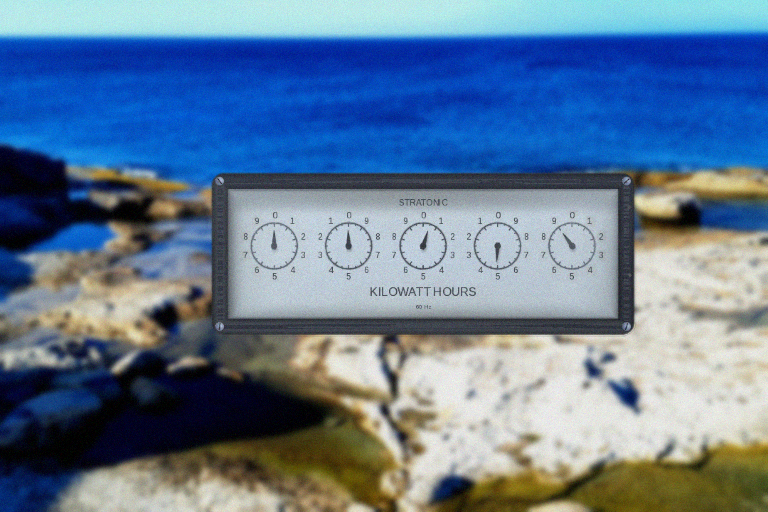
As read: 49 kWh
